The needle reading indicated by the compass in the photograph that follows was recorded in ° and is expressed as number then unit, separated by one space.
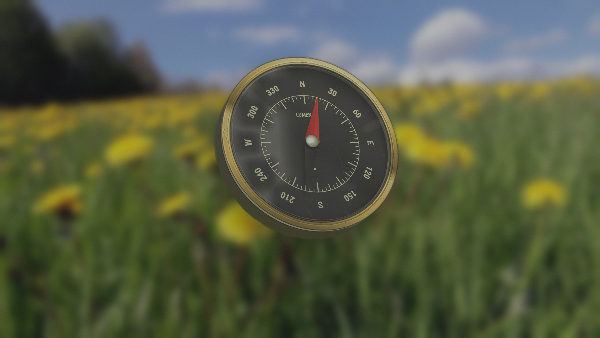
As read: 15 °
